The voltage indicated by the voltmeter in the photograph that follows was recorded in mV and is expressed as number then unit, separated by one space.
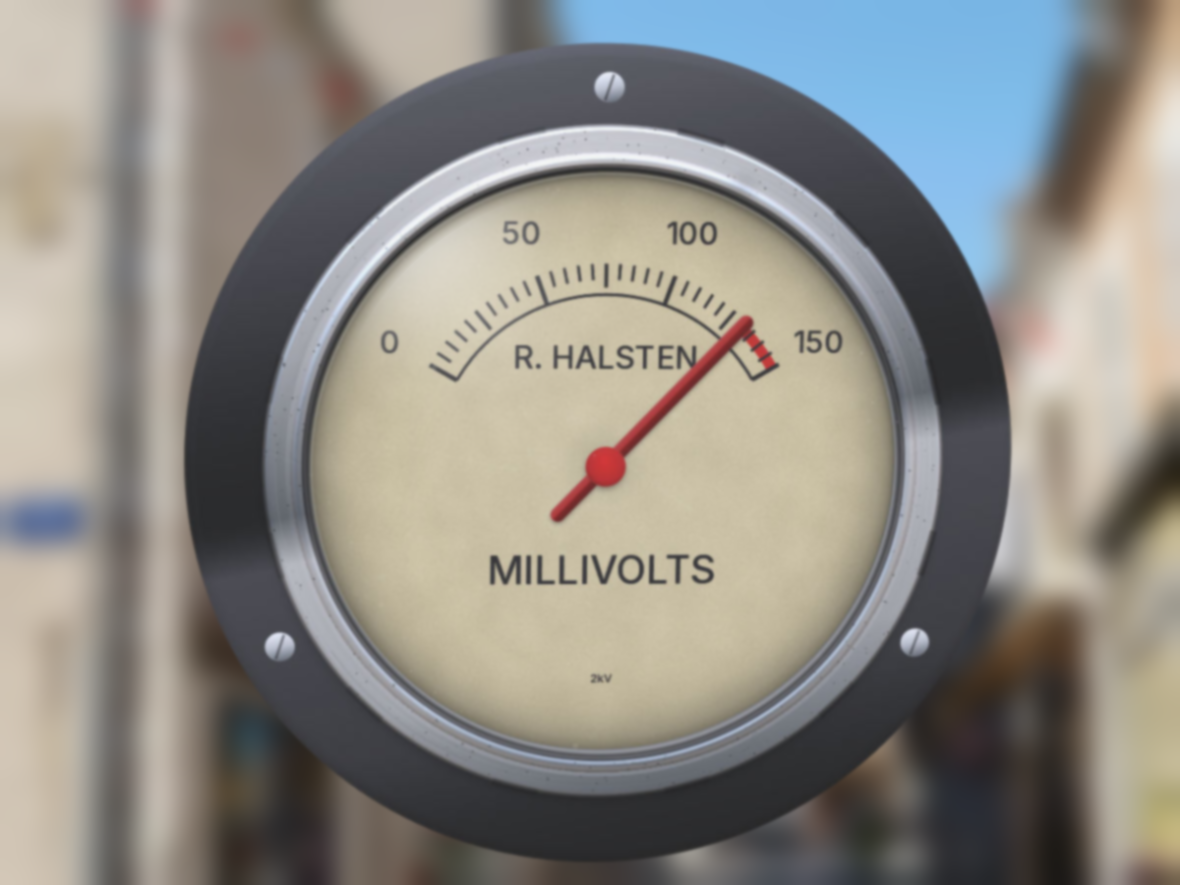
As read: 130 mV
